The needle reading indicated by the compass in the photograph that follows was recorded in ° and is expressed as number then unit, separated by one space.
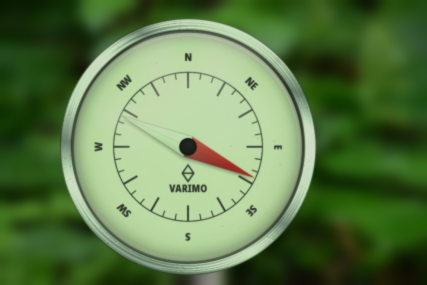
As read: 115 °
